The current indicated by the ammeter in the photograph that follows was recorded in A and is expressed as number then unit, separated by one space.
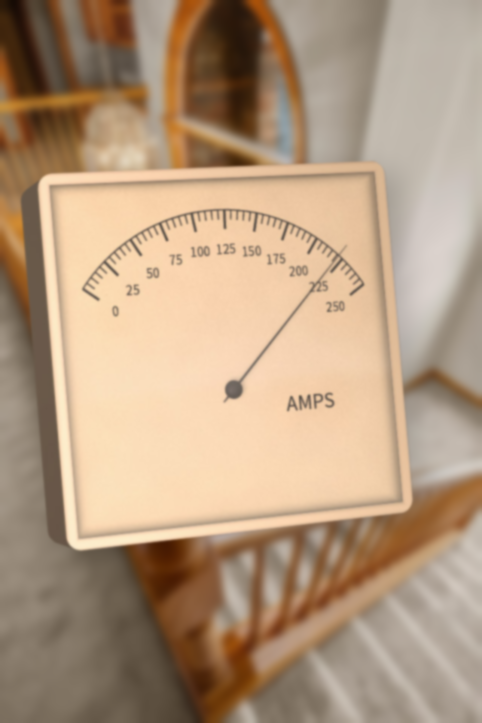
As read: 220 A
